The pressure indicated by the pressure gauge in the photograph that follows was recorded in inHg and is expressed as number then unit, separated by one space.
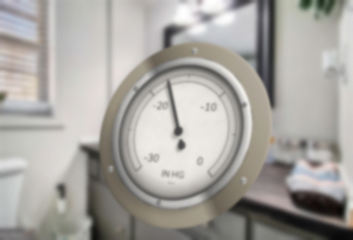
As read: -17.5 inHg
